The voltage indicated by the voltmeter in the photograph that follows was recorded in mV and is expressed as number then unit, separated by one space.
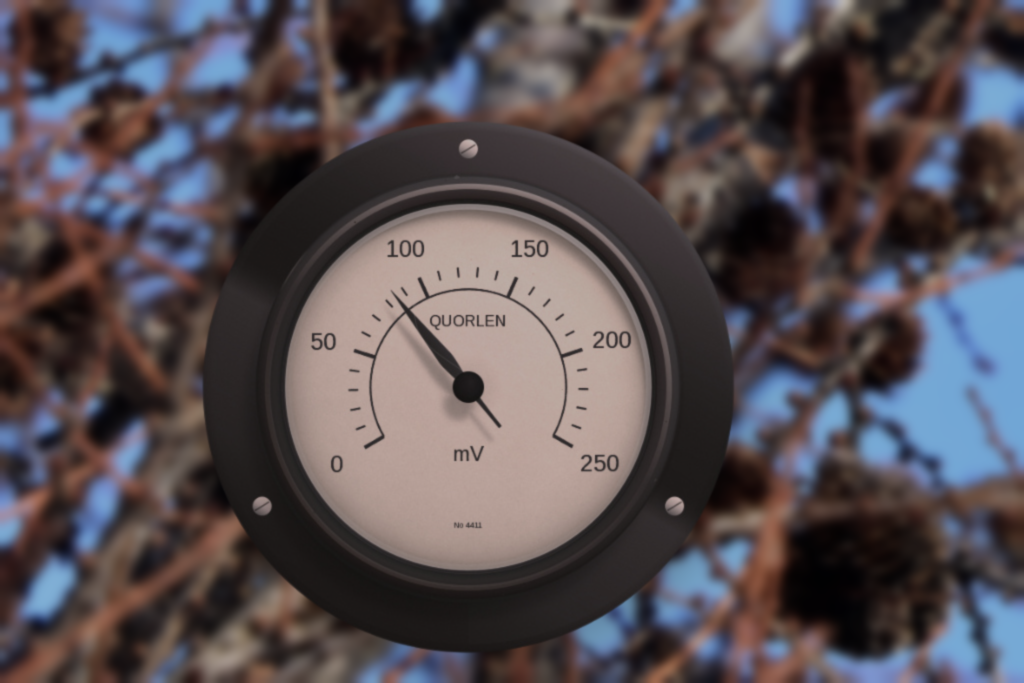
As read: 85 mV
